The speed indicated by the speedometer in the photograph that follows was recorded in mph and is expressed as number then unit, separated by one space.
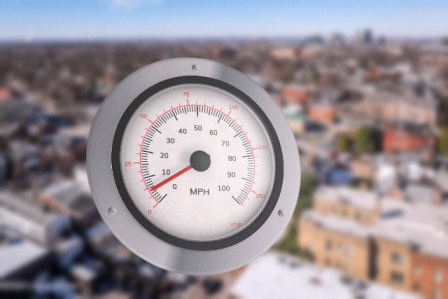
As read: 5 mph
